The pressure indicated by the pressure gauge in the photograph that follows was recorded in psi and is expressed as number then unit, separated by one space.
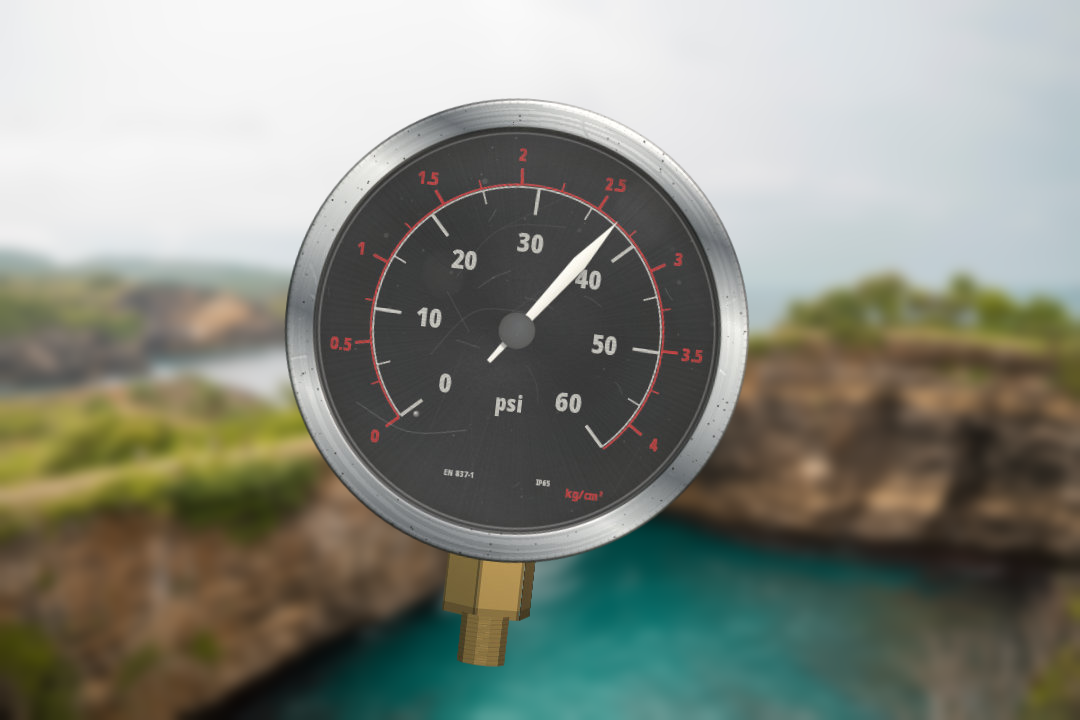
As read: 37.5 psi
